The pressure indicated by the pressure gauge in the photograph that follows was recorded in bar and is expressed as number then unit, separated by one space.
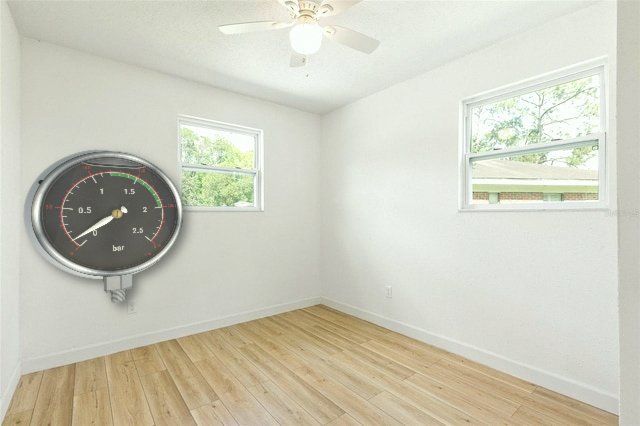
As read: 0.1 bar
